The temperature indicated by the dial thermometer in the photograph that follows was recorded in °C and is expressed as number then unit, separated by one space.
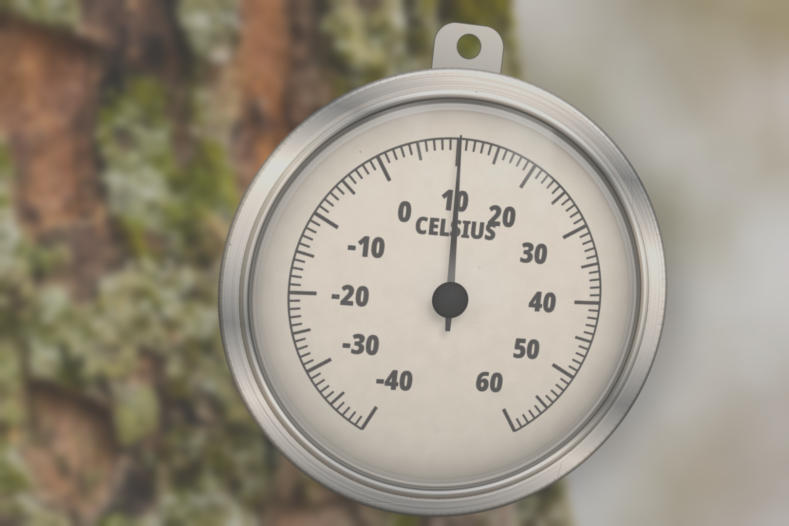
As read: 10 °C
